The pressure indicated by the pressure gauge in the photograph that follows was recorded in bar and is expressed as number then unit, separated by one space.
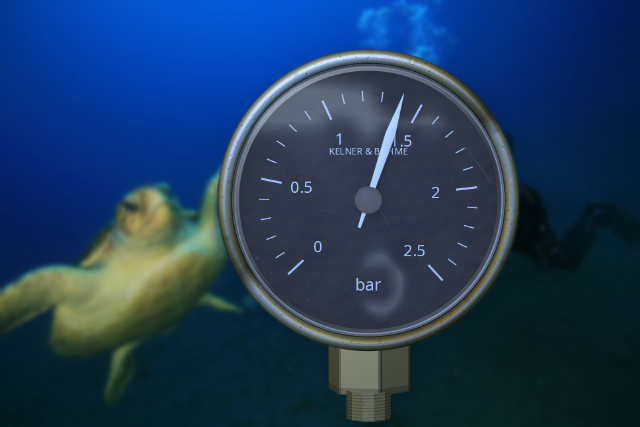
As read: 1.4 bar
